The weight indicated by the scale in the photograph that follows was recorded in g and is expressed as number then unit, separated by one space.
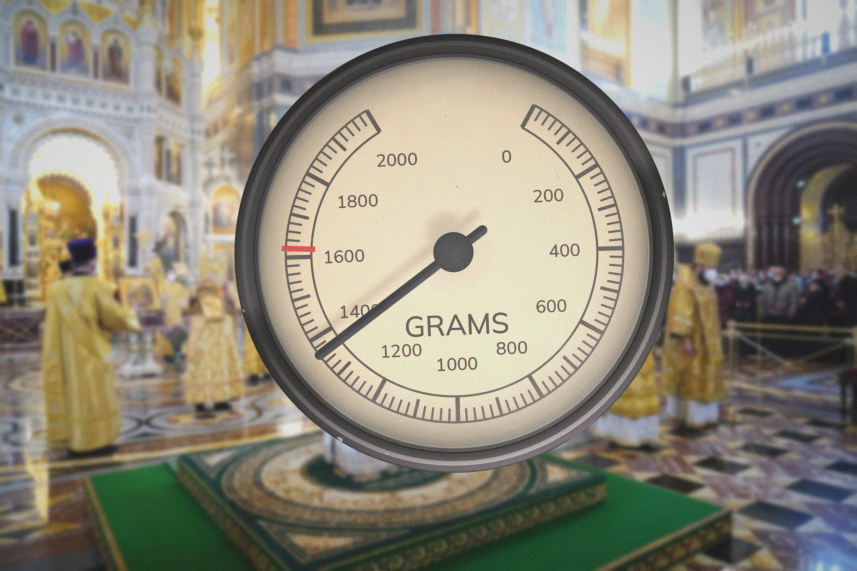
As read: 1360 g
